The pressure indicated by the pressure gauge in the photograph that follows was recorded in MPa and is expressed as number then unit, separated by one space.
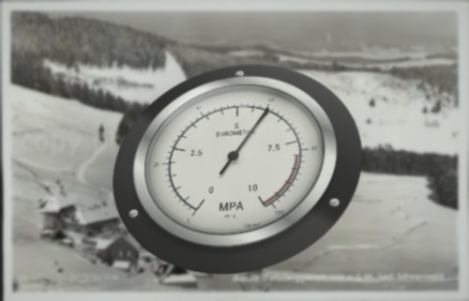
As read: 6 MPa
